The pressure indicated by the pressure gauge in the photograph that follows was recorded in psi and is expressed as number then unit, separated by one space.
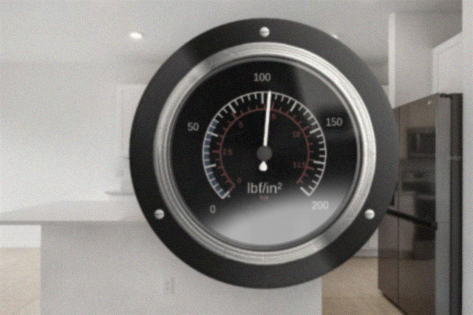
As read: 105 psi
